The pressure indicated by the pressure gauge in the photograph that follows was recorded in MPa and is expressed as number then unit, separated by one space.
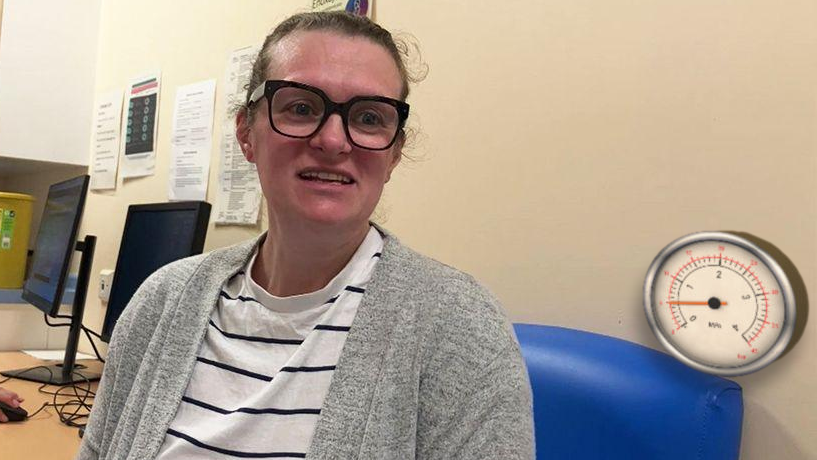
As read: 0.5 MPa
